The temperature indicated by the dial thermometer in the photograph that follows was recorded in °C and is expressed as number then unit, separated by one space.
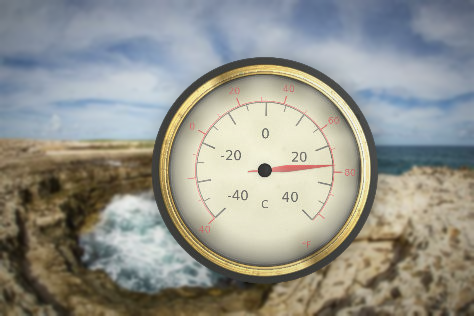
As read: 25 °C
